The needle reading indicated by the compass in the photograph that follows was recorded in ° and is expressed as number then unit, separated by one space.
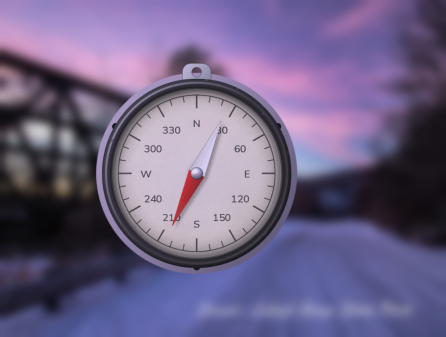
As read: 205 °
